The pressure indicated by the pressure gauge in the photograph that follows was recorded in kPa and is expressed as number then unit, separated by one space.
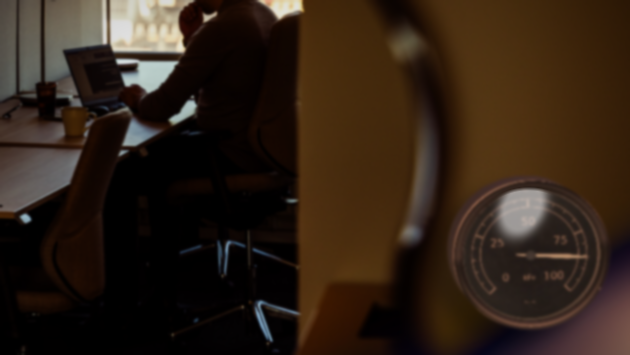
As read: 85 kPa
